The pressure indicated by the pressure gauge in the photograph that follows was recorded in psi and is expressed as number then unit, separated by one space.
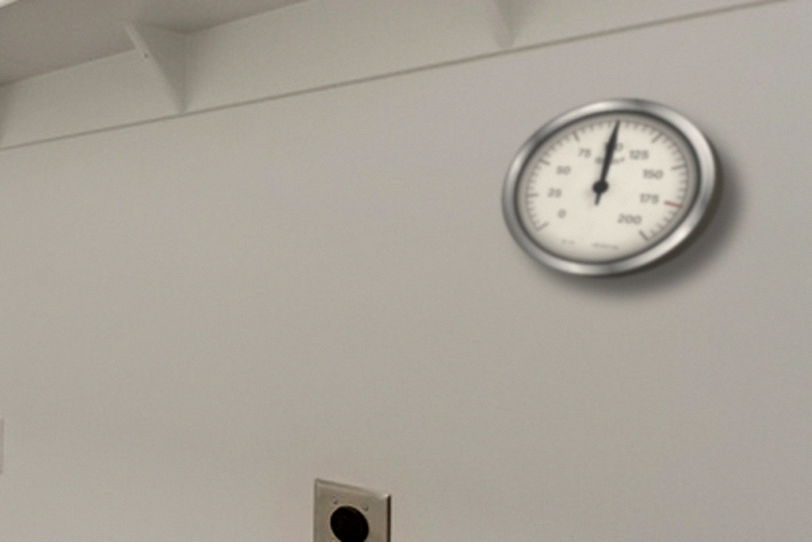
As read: 100 psi
